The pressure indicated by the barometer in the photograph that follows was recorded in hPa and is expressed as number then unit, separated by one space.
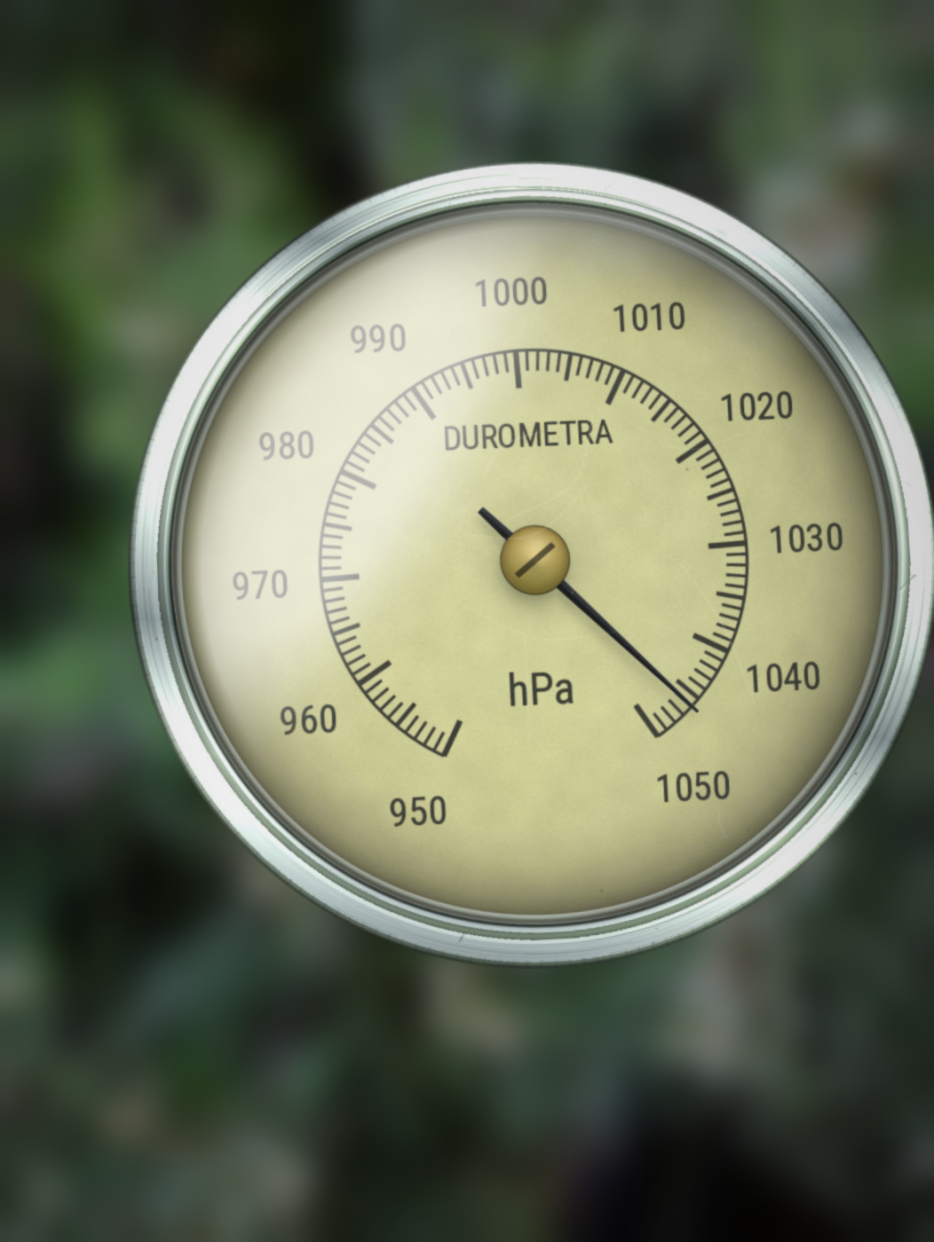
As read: 1046 hPa
